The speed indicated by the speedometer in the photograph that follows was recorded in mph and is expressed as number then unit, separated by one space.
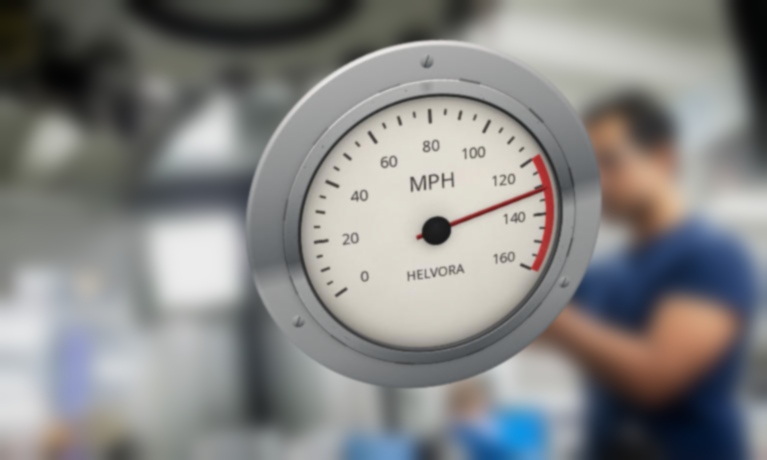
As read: 130 mph
